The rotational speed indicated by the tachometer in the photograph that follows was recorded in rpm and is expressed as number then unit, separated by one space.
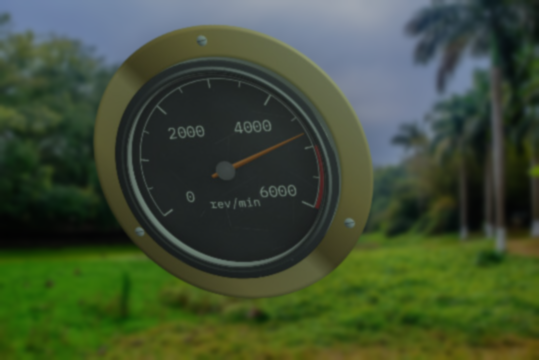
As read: 4750 rpm
